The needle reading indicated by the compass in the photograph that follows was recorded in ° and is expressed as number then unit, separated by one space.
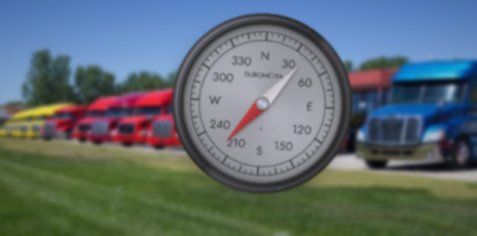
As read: 220 °
